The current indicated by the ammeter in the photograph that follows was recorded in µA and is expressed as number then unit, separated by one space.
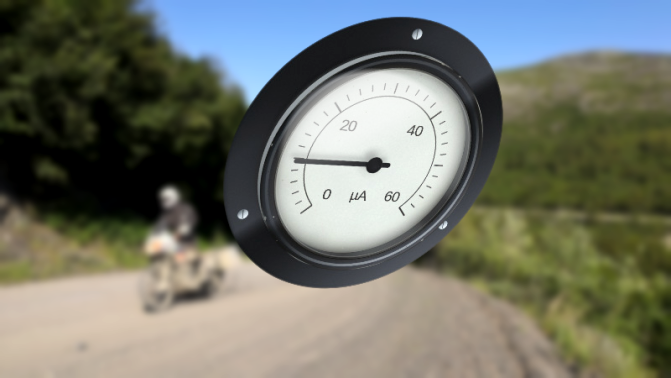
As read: 10 µA
